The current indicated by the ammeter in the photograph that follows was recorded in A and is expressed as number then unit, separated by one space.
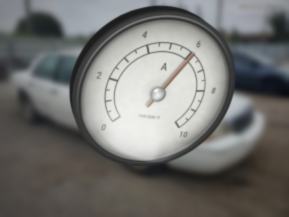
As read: 6 A
